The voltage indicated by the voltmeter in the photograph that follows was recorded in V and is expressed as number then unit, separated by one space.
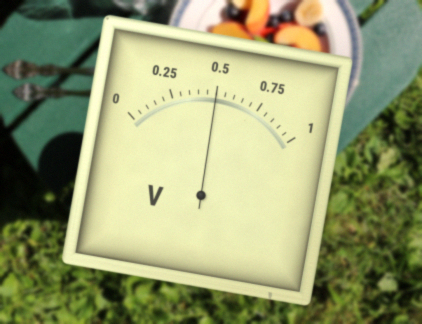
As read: 0.5 V
